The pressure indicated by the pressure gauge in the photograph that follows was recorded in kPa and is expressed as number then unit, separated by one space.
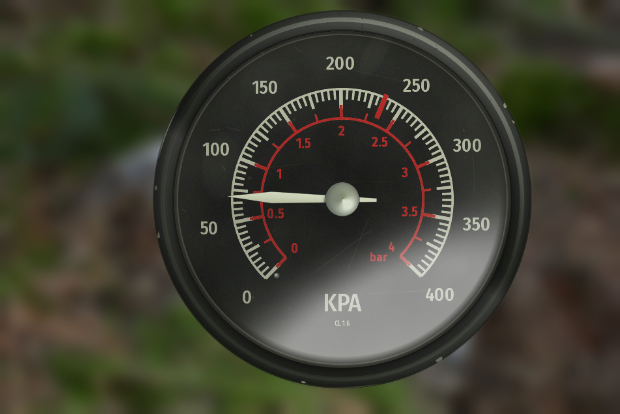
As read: 70 kPa
